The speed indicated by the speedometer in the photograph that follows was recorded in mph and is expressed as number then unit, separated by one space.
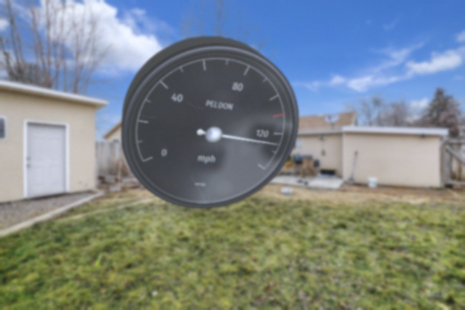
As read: 125 mph
